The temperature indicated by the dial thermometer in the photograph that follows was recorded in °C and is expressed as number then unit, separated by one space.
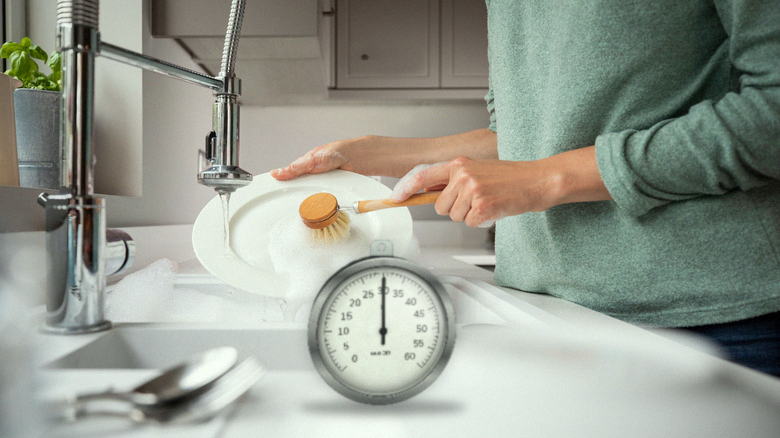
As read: 30 °C
